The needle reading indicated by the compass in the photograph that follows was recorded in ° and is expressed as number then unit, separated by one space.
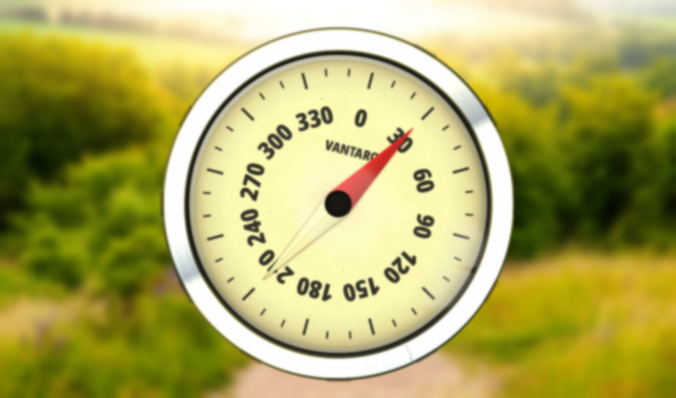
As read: 30 °
